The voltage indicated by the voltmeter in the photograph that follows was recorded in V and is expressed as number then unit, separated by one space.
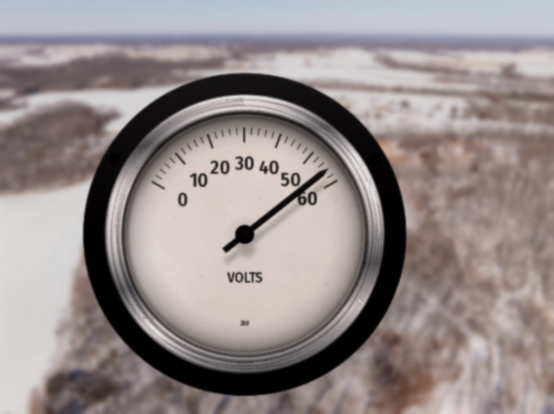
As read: 56 V
